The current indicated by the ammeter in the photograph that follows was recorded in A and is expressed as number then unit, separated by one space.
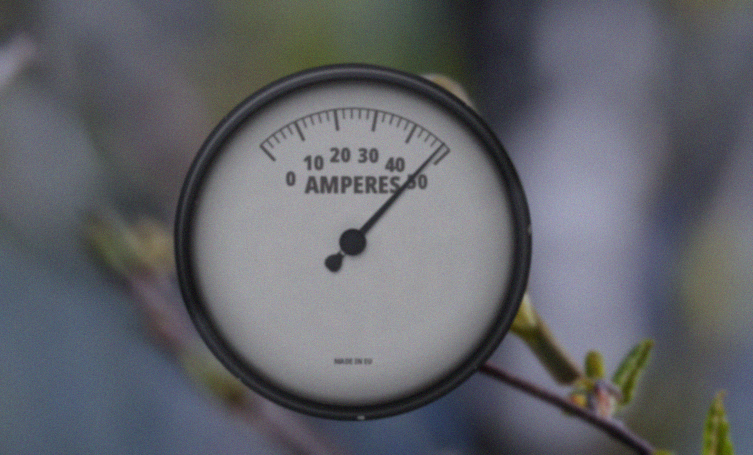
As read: 48 A
